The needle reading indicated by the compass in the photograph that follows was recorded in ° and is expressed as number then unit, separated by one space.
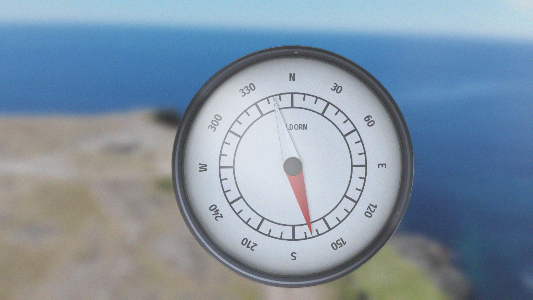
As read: 165 °
